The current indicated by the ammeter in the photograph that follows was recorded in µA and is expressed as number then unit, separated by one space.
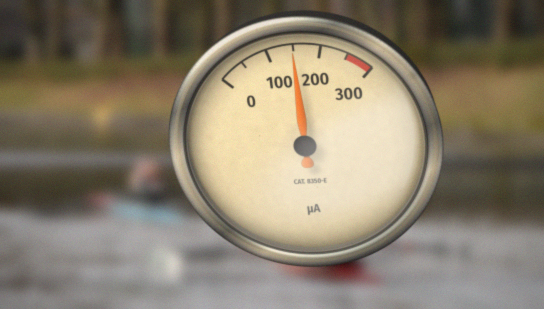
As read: 150 µA
